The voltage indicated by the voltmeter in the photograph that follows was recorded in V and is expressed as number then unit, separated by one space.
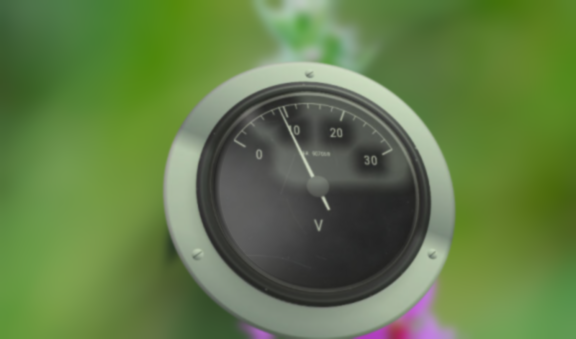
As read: 9 V
